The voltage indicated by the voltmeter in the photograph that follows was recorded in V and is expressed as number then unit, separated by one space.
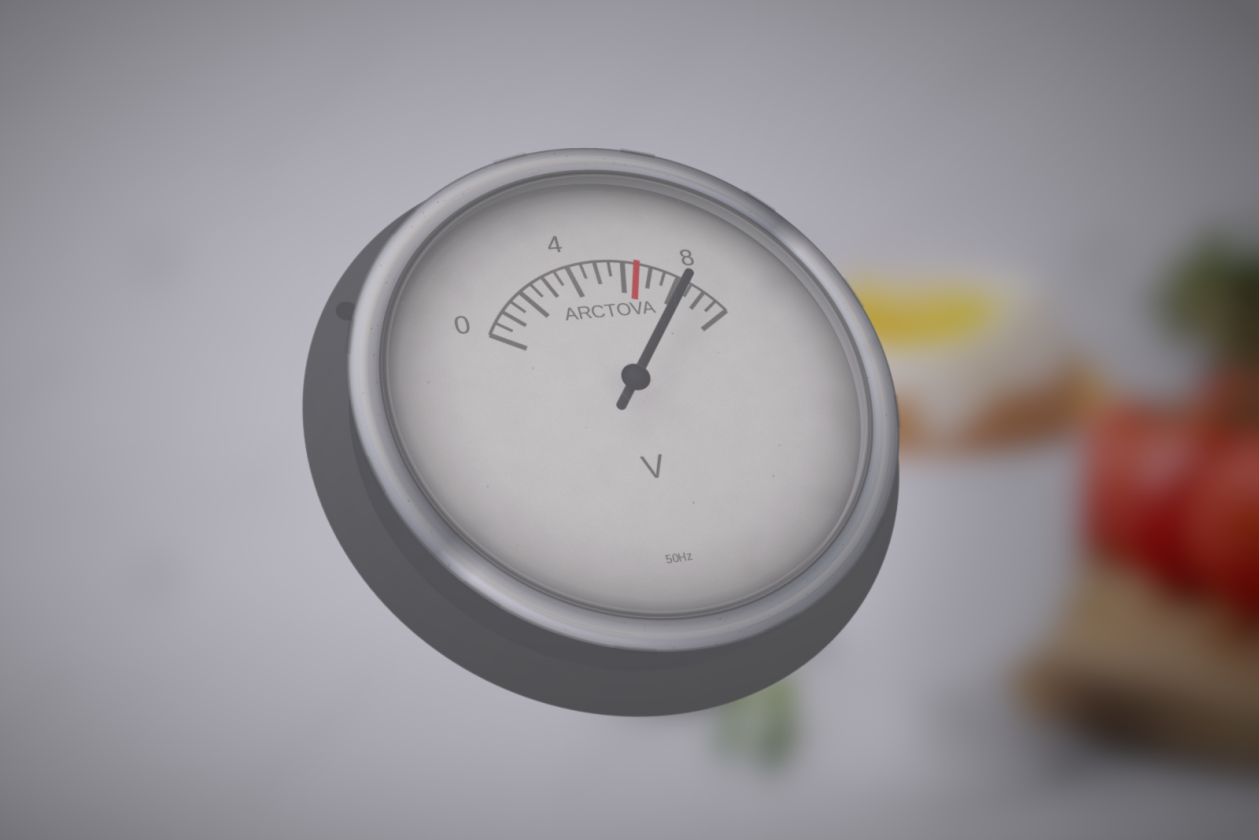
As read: 8.25 V
